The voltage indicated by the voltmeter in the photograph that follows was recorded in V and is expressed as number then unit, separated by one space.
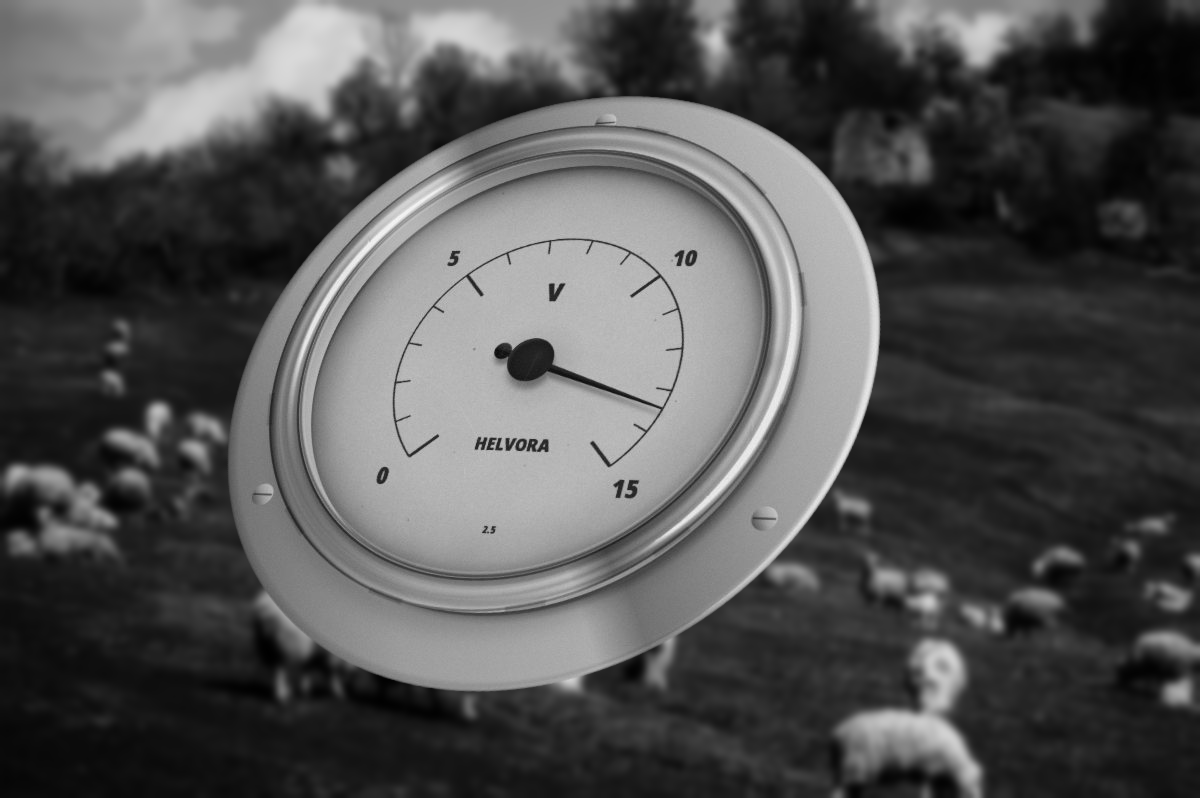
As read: 13.5 V
